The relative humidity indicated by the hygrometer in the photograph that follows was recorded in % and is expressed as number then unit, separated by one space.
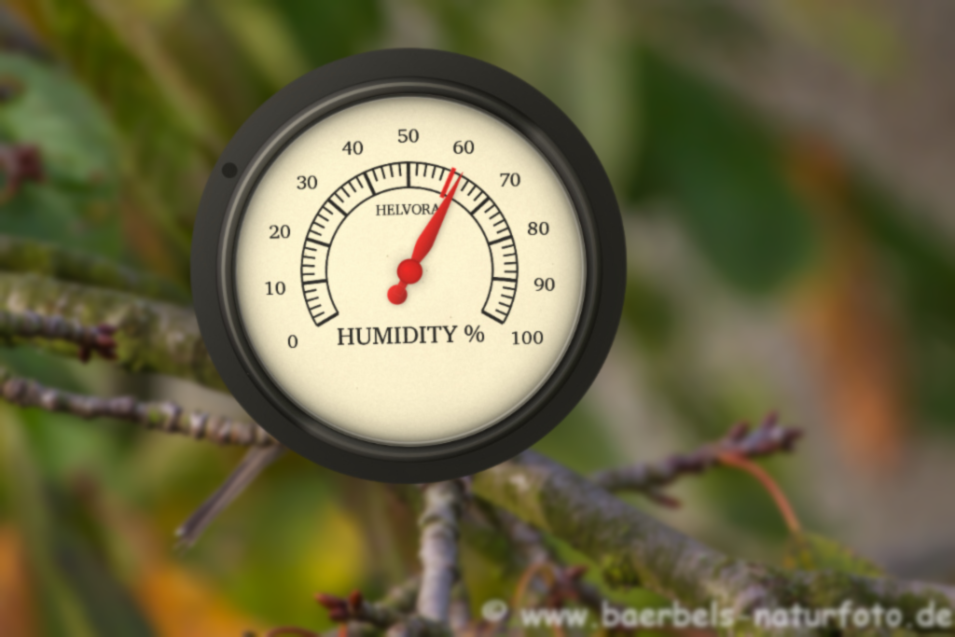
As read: 62 %
